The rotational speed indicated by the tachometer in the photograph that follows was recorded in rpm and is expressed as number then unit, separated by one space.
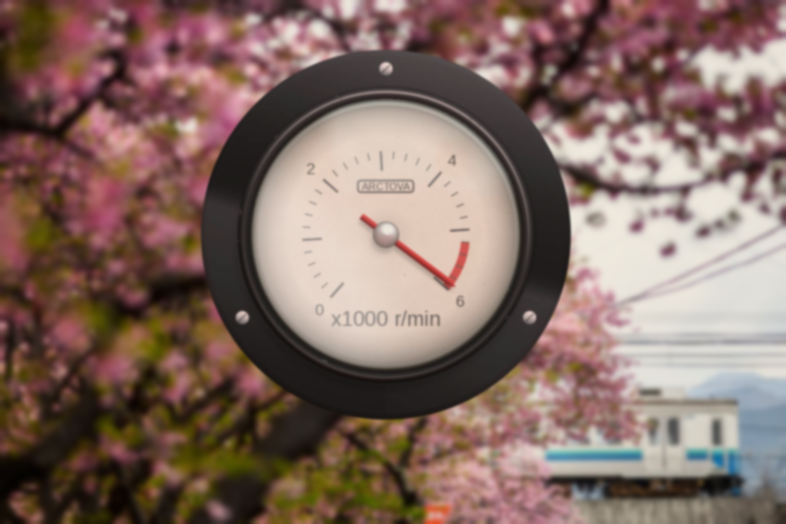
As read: 5900 rpm
